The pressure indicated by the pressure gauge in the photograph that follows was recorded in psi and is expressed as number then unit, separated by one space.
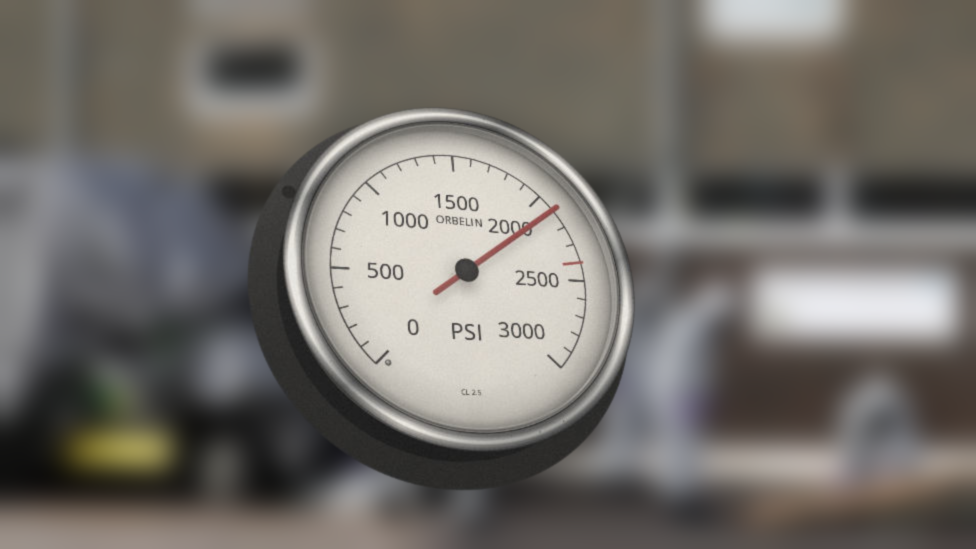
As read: 2100 psi
